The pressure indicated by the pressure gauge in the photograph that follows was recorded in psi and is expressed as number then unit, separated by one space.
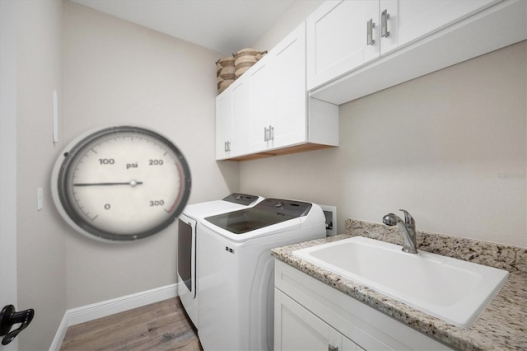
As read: 50 psi
